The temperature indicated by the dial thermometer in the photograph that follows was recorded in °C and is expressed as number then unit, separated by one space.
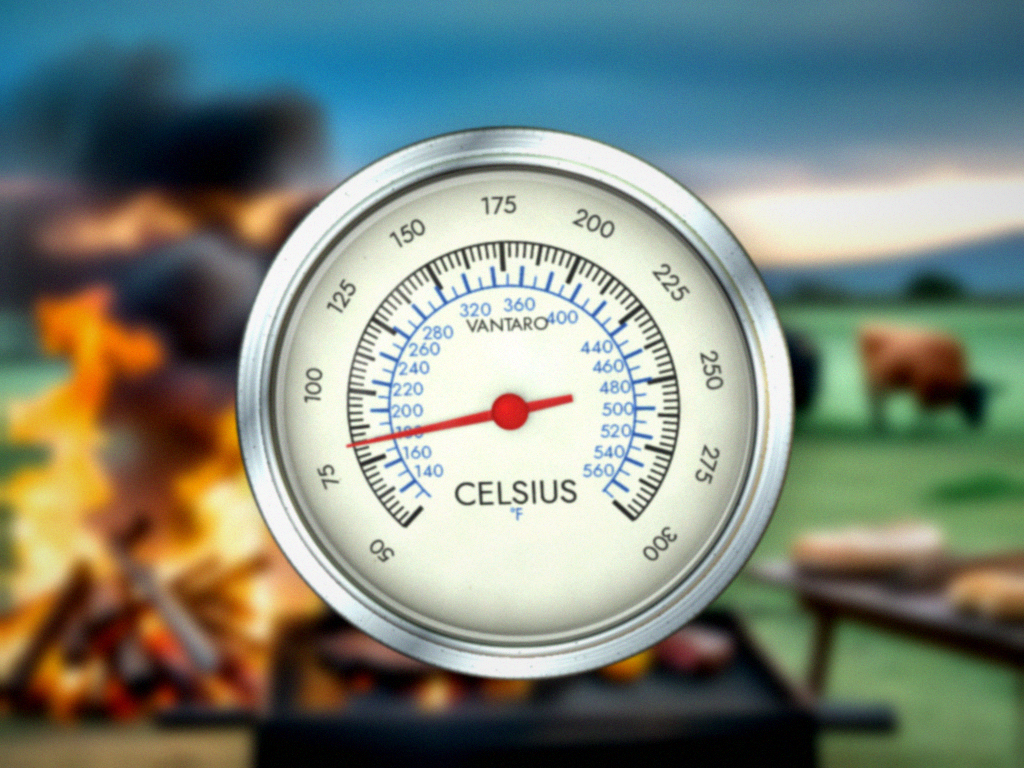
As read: 82.5 °C
